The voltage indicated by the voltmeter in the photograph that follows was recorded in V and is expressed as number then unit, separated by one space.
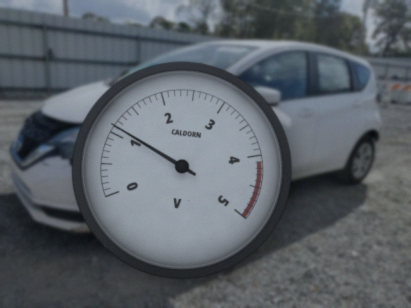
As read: 1.1 V
